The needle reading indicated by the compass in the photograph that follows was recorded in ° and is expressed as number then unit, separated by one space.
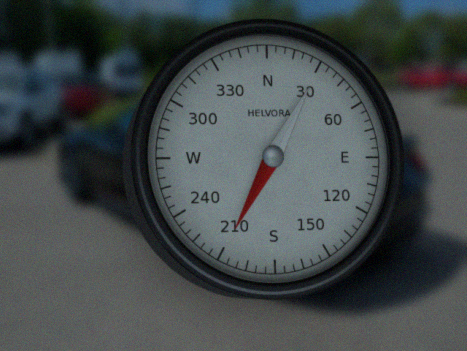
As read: 210 °
